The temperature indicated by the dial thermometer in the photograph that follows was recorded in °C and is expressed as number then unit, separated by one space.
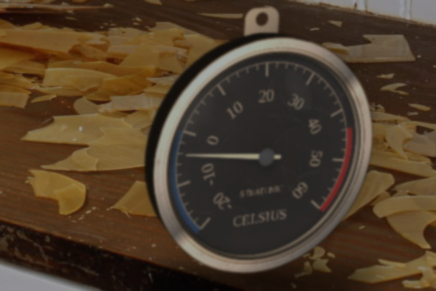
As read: -4 °C
